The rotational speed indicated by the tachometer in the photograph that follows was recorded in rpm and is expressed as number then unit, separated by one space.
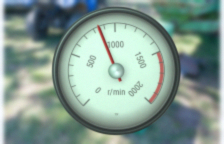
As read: 850 rpm
